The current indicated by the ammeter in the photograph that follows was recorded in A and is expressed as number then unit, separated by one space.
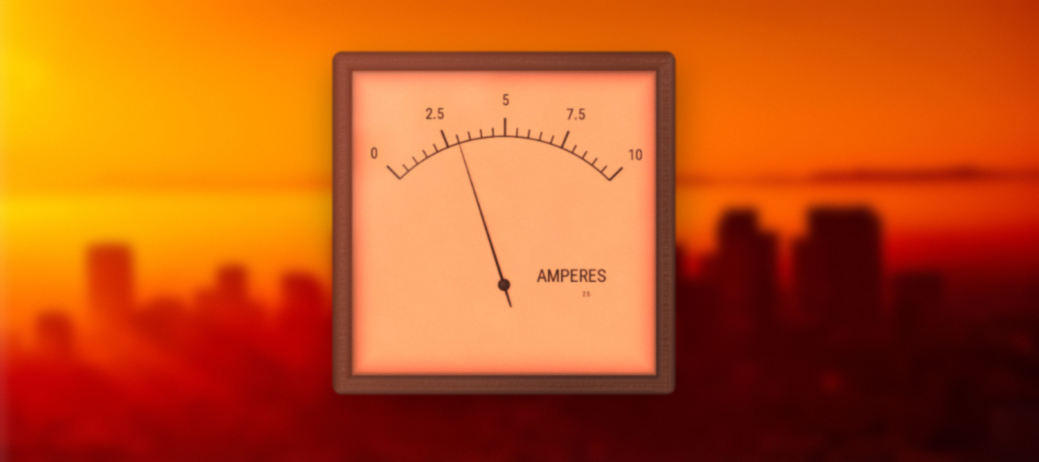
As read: 3 A
